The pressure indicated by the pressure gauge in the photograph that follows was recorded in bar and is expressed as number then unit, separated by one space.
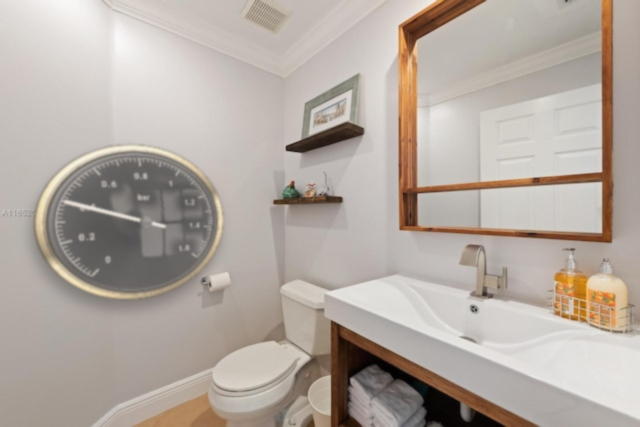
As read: 0.4 bar
